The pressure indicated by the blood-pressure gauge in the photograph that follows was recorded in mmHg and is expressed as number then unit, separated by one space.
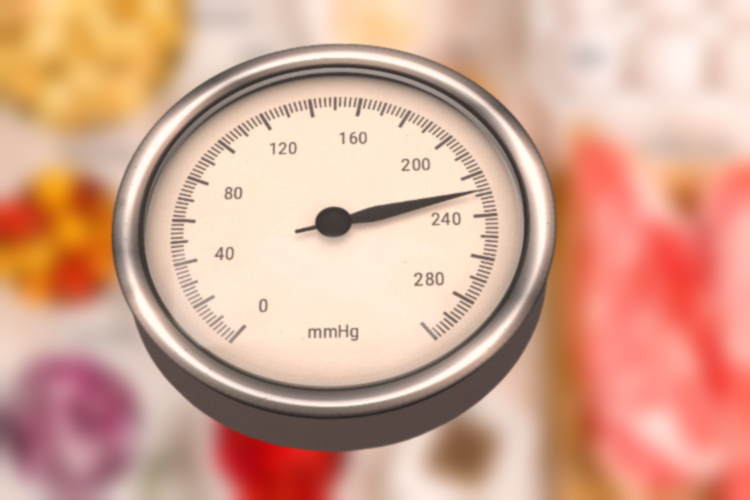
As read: 230 mmHg
